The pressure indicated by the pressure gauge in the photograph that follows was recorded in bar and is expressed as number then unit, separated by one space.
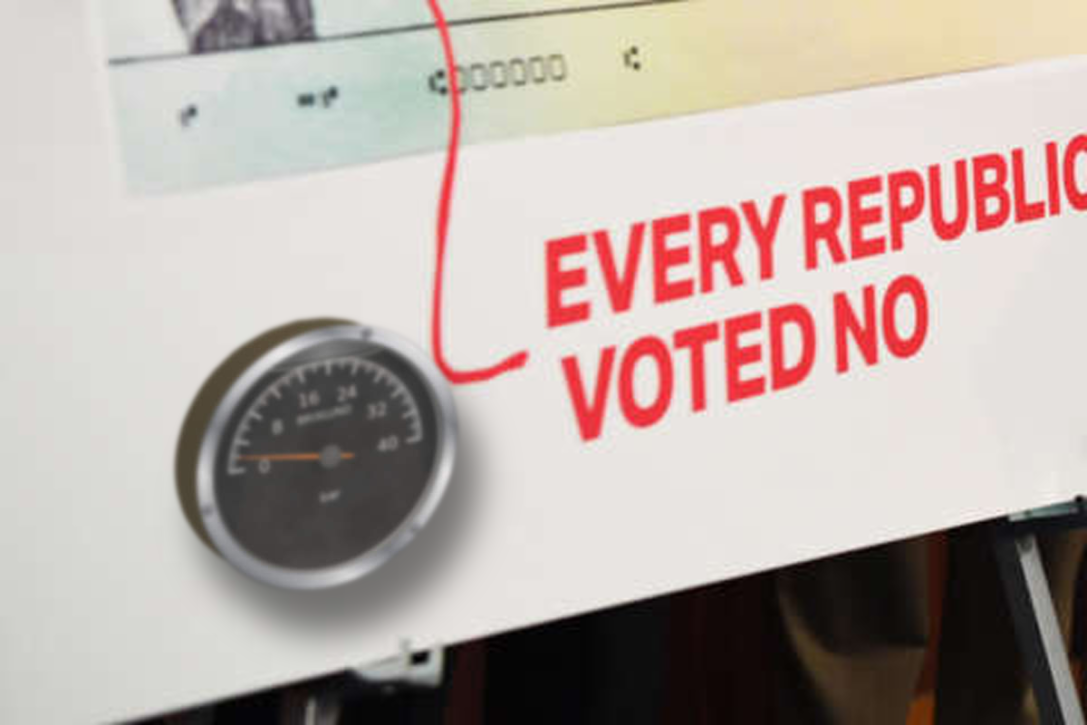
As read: 2 bar
